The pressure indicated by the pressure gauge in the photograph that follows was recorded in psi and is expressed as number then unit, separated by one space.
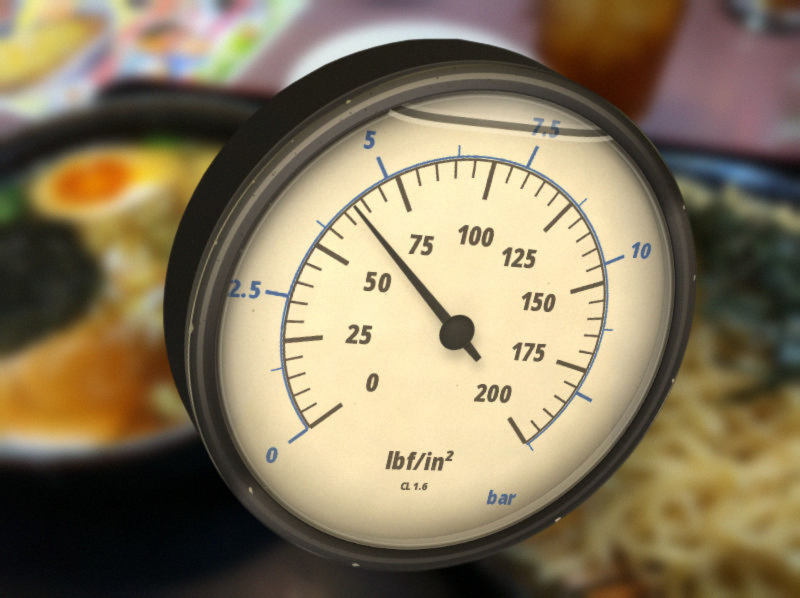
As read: 62.5 psi
